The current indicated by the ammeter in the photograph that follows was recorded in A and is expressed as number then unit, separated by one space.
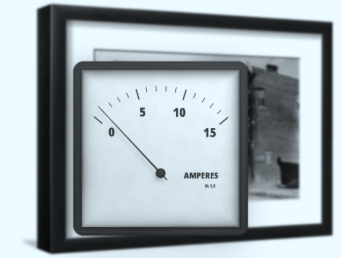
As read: 1 A
